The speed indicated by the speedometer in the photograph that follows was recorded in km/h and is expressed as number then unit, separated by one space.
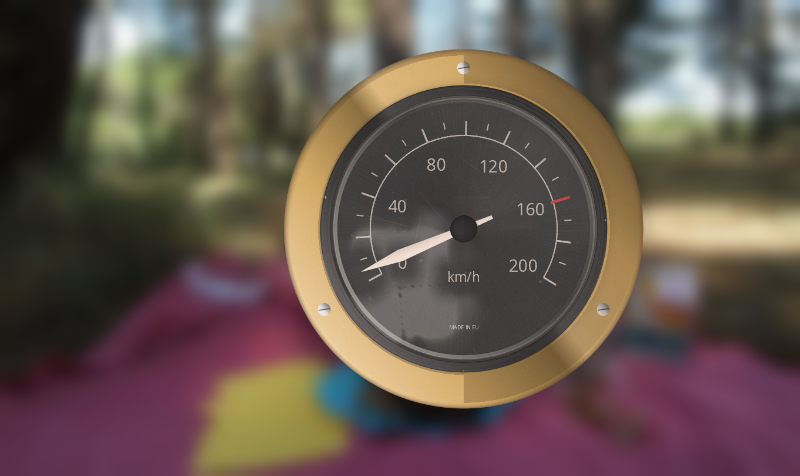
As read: 5 km/h
